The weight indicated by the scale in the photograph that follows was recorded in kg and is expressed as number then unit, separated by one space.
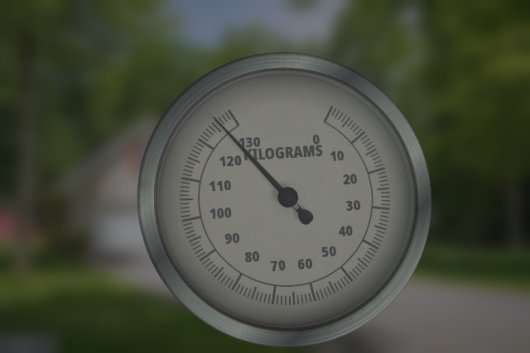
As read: 126 kg
